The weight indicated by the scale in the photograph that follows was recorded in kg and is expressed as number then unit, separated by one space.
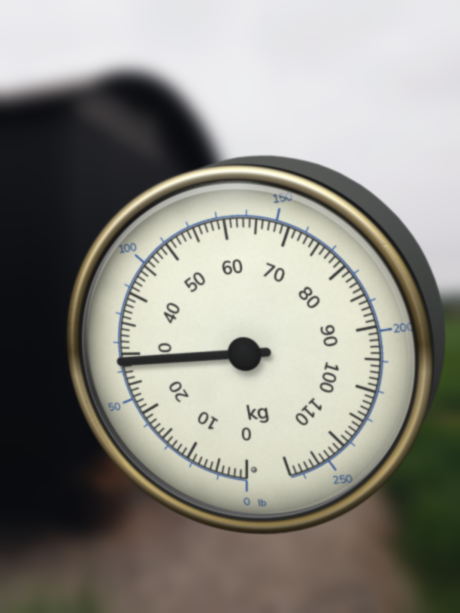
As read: 29 kg
